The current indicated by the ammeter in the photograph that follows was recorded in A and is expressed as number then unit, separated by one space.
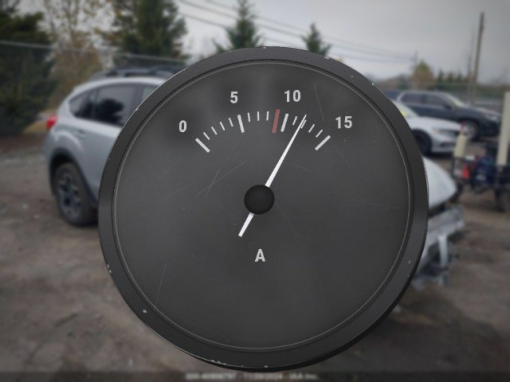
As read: 12 A
